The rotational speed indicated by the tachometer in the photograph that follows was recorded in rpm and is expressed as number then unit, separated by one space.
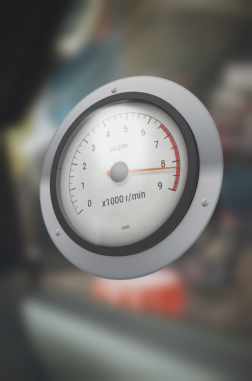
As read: 8250 rpm
